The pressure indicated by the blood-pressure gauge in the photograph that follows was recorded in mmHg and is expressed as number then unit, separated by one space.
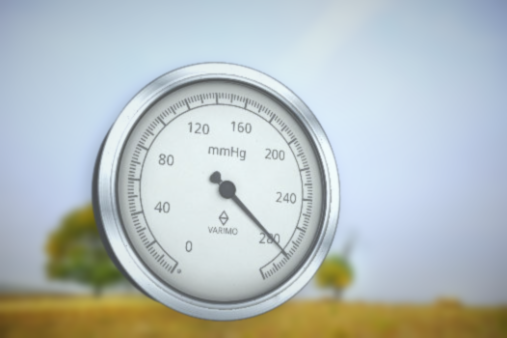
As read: 280 mmHg
